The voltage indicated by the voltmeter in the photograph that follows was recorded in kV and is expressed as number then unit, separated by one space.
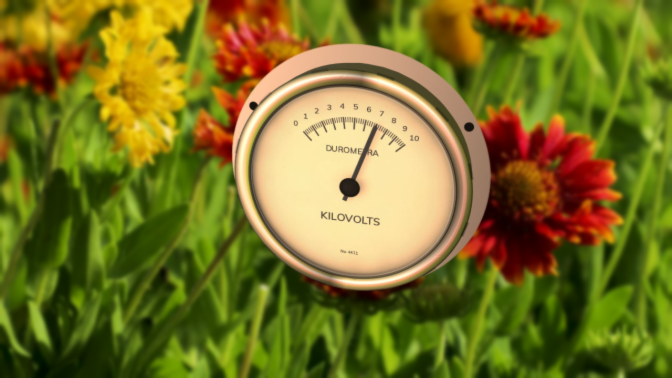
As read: 7 kV
